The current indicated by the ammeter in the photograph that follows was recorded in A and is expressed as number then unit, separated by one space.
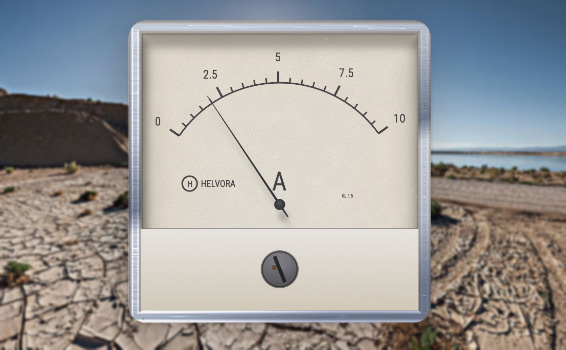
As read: 2 A
